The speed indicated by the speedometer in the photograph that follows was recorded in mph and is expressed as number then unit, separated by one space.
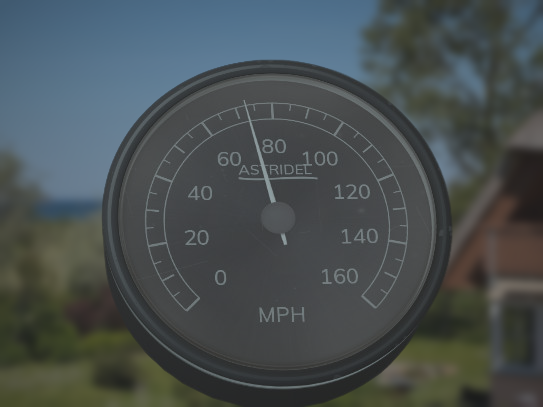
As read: 72.5 mph
